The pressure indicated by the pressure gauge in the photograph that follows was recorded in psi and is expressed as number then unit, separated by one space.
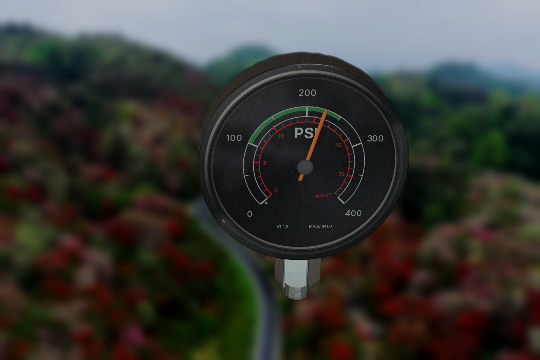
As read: 225 psi
